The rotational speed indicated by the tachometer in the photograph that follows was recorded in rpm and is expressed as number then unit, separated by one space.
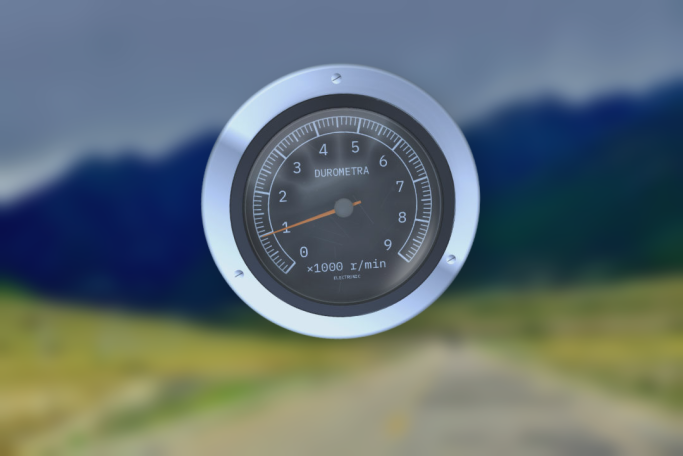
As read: 1000 rpm
